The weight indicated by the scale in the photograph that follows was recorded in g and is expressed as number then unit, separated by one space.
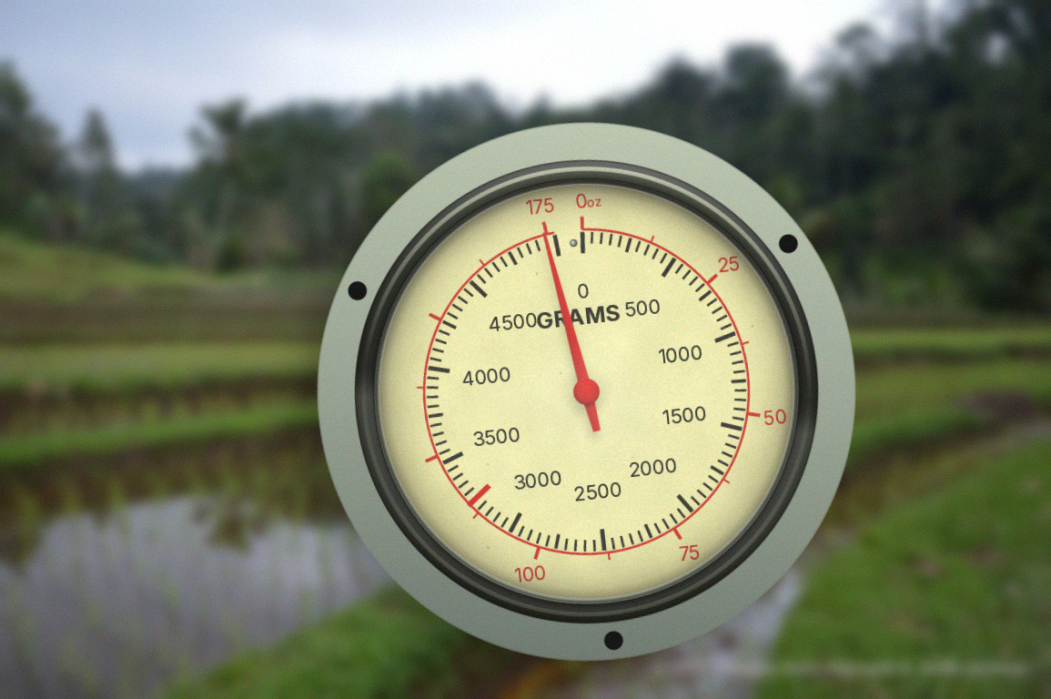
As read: 4950 g
